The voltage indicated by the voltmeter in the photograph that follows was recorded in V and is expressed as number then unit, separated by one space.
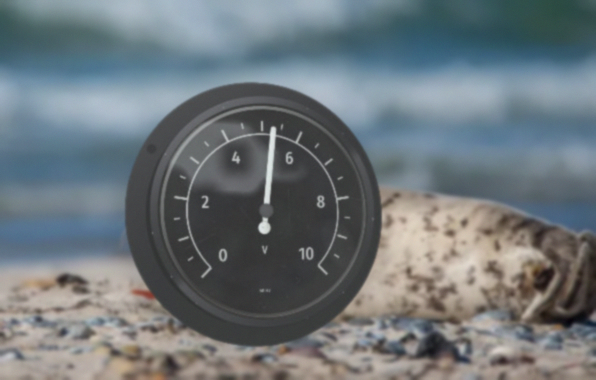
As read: 5.25 V
